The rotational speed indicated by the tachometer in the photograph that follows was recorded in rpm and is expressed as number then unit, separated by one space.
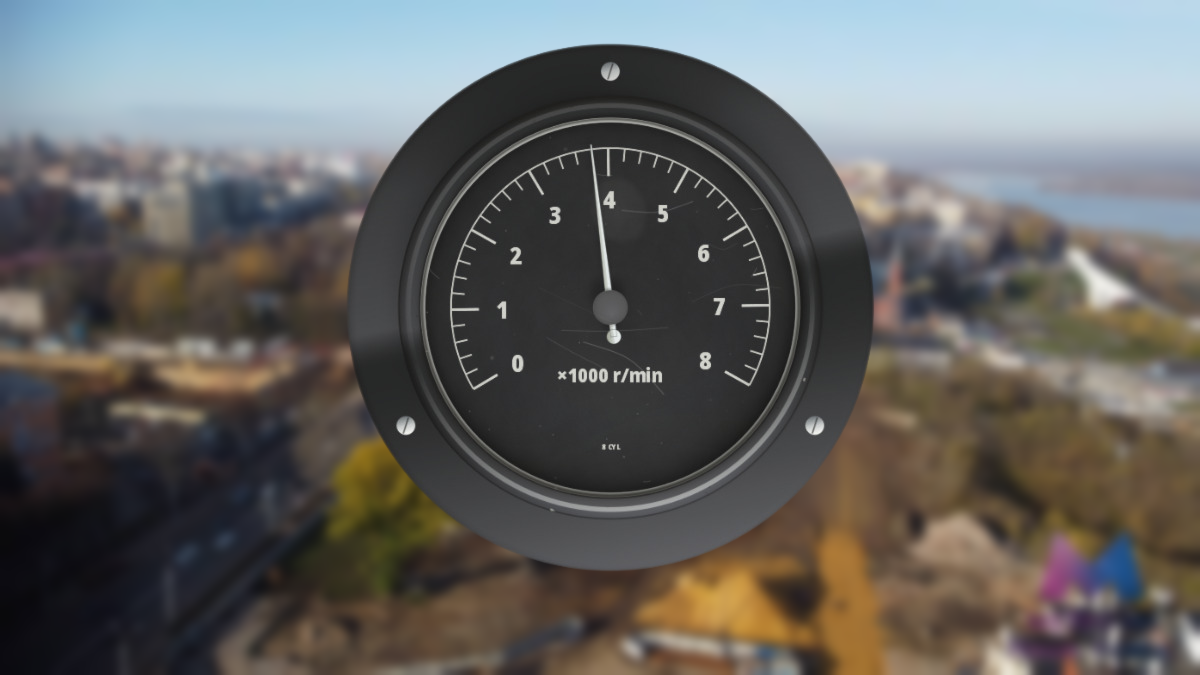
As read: 3800 rpm
